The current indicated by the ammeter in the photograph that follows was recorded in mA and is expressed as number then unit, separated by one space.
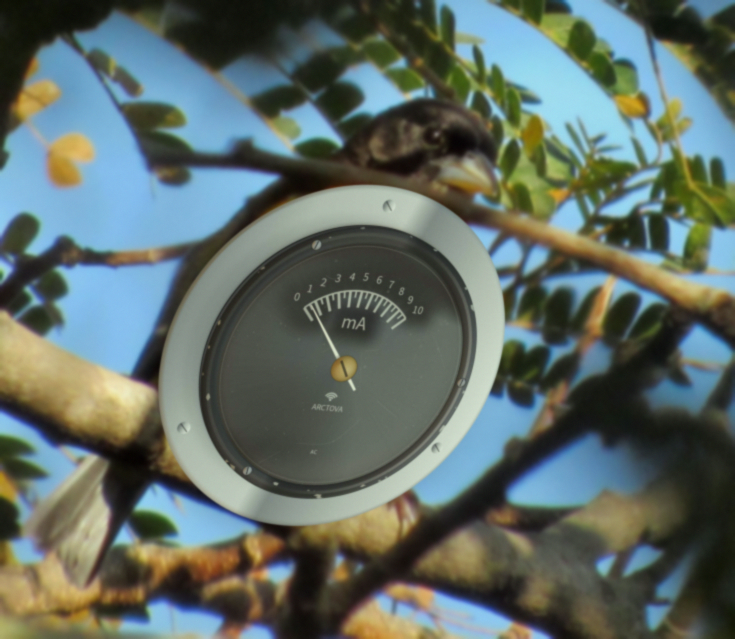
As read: 0.5 mA
